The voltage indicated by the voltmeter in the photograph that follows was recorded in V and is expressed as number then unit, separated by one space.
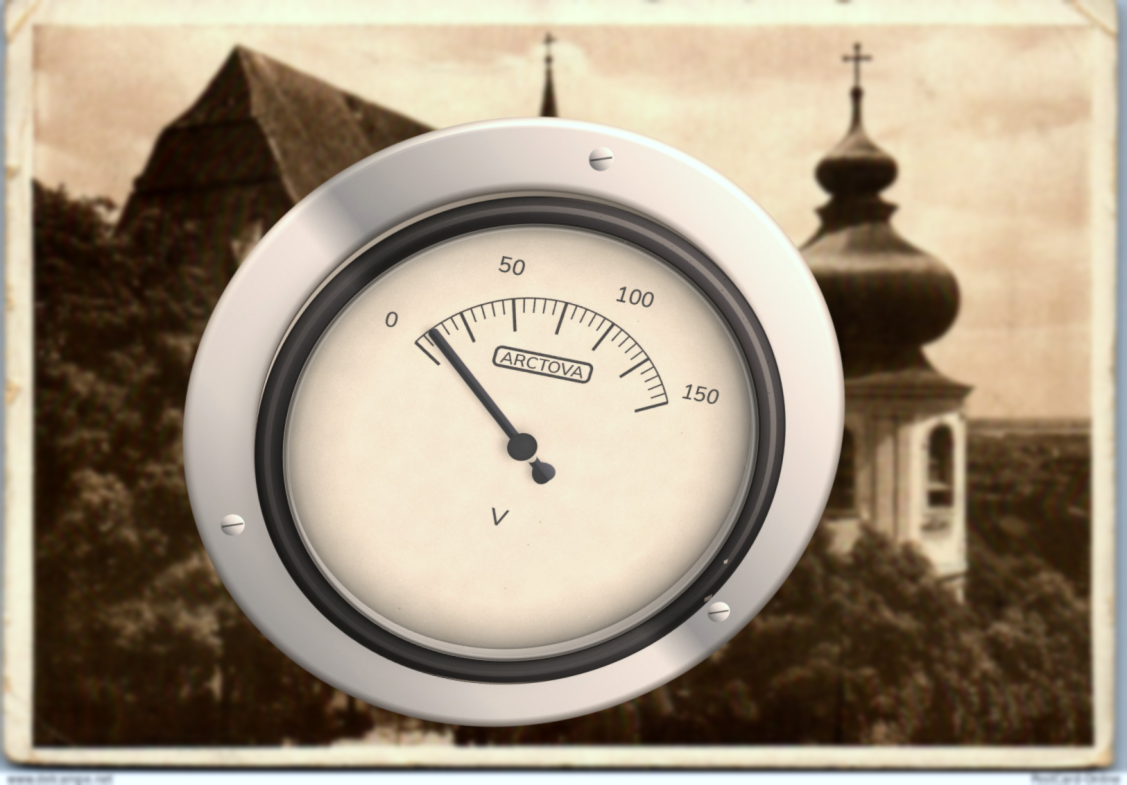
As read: 10 V
